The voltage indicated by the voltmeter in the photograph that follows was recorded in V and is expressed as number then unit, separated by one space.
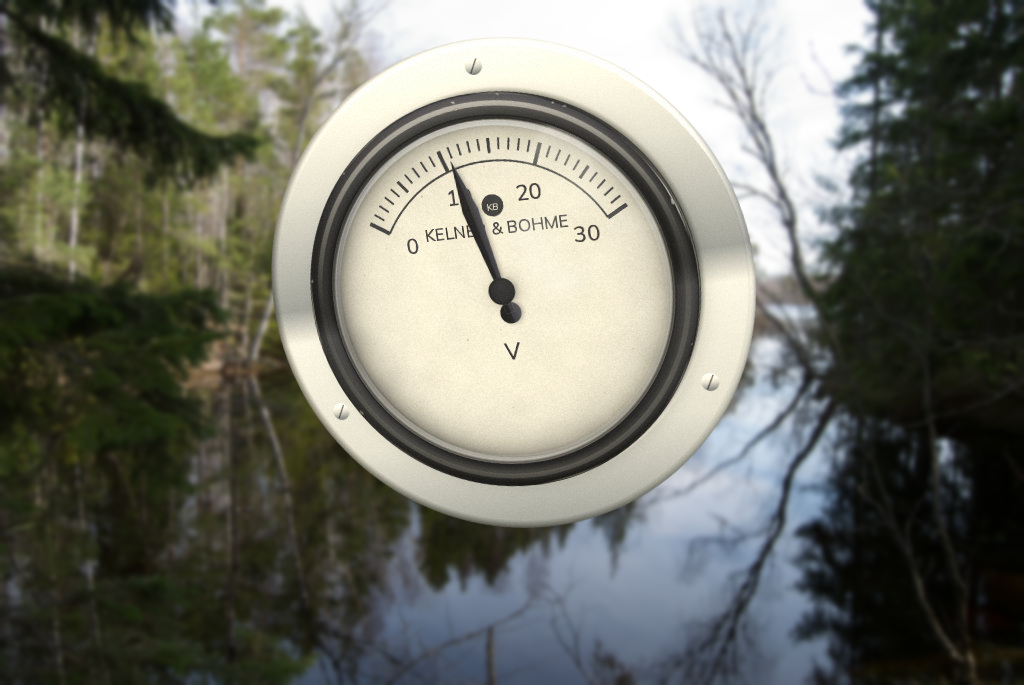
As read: 11 V
